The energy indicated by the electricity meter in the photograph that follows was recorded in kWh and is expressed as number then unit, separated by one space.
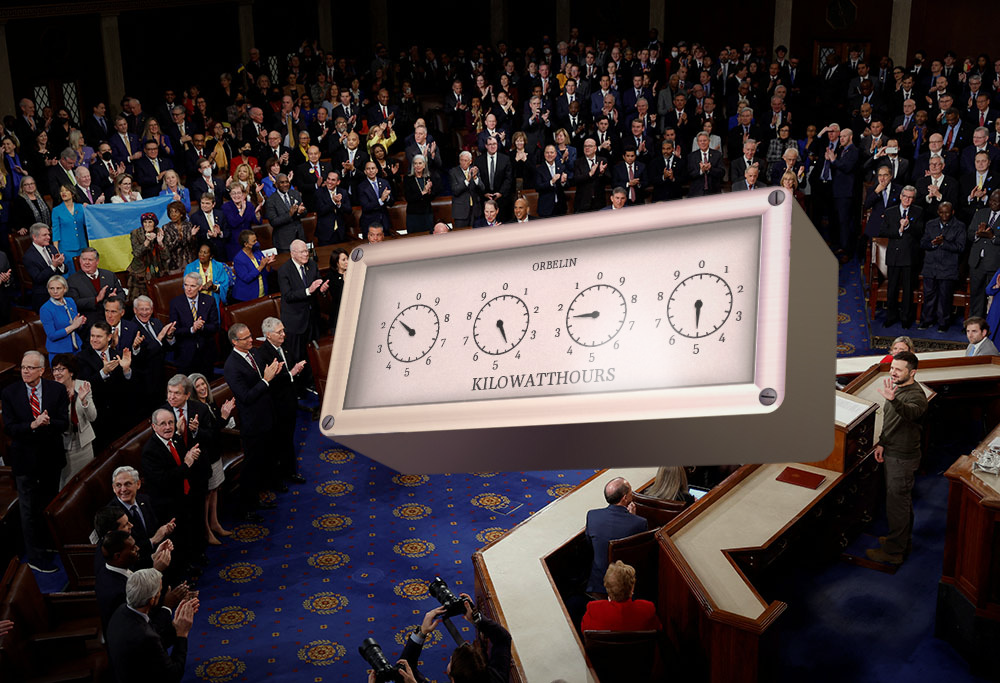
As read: 1425 kWh
